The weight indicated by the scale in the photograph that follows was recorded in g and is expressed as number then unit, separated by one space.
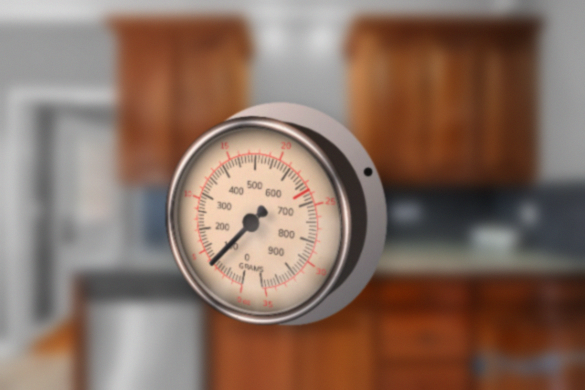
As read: 100 g
